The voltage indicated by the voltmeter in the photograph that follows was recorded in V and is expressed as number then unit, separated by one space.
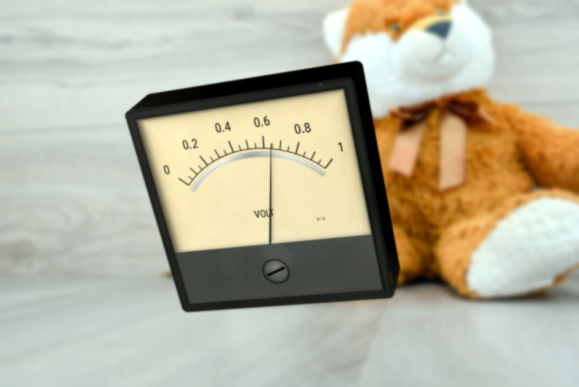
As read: 0.65 V
